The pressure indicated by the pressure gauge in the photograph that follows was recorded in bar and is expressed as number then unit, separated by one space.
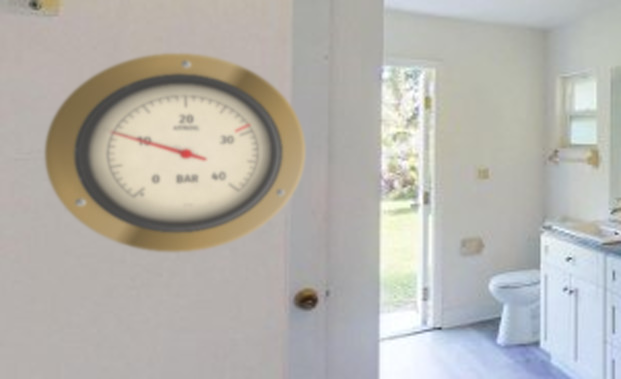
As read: 10 bar
